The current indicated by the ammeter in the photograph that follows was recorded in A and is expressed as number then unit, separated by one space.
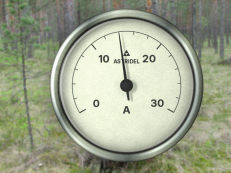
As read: 14 A
